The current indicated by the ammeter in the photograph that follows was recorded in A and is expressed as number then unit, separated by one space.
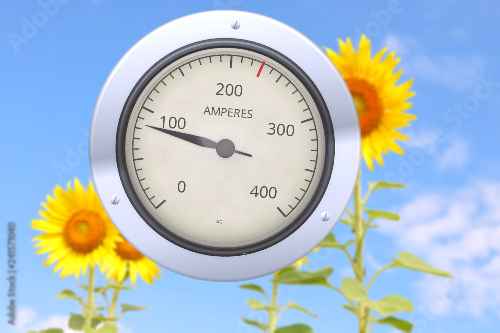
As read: 85 A
